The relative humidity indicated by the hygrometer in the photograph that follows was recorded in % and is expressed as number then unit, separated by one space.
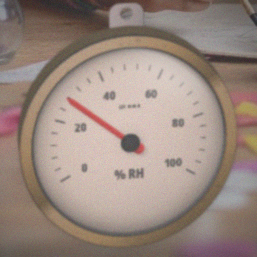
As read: 28 %
